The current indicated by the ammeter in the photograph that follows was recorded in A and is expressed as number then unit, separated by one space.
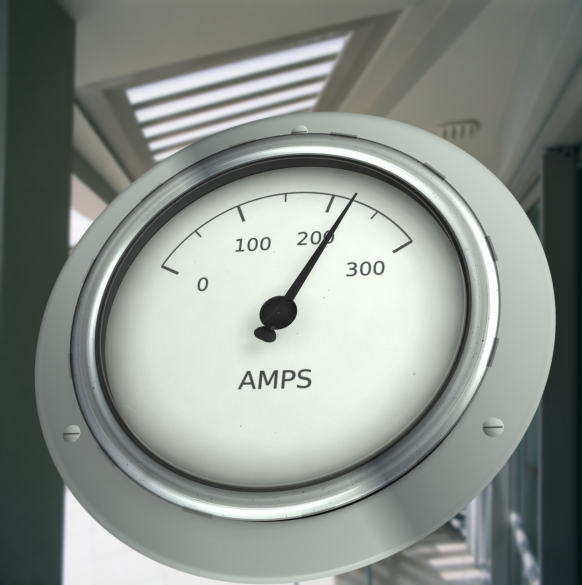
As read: 225 A
